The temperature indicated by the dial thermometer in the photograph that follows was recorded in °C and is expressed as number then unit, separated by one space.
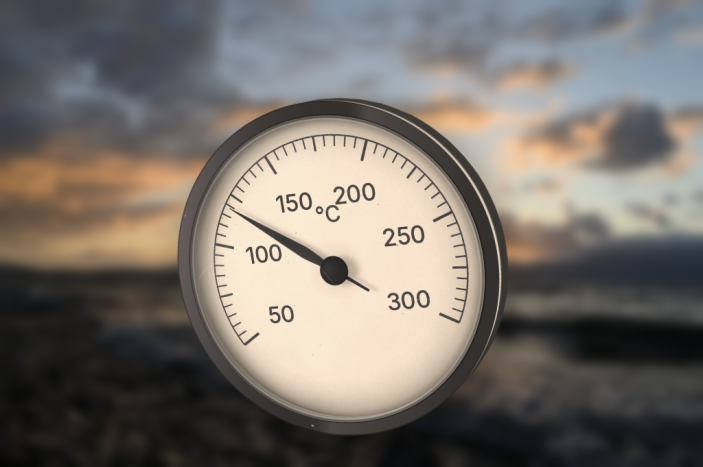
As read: 120 °C
